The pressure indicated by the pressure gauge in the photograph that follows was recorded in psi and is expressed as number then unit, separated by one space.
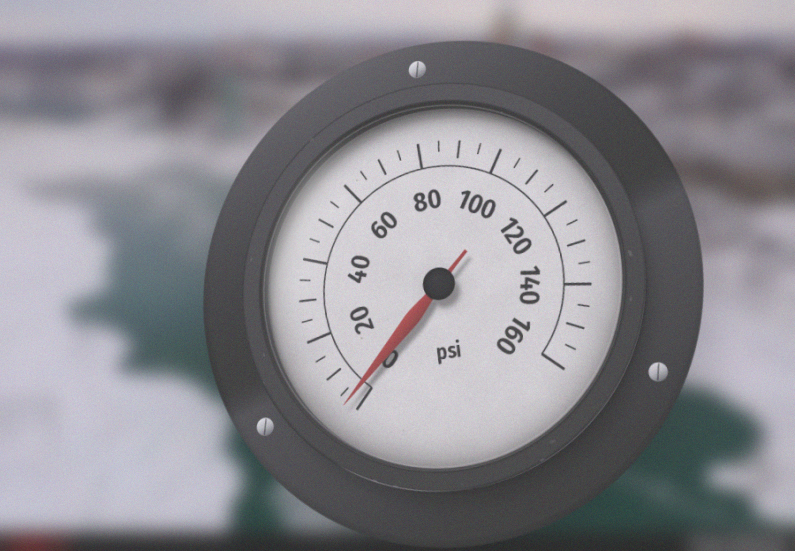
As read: 2.5 psi
